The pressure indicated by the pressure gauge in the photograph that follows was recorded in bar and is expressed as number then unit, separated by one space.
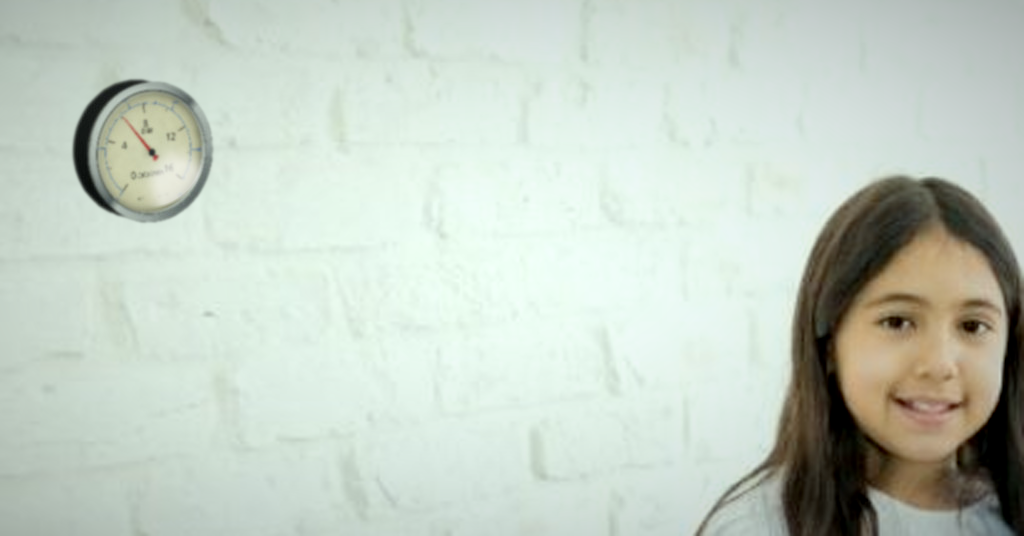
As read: 6 bar
